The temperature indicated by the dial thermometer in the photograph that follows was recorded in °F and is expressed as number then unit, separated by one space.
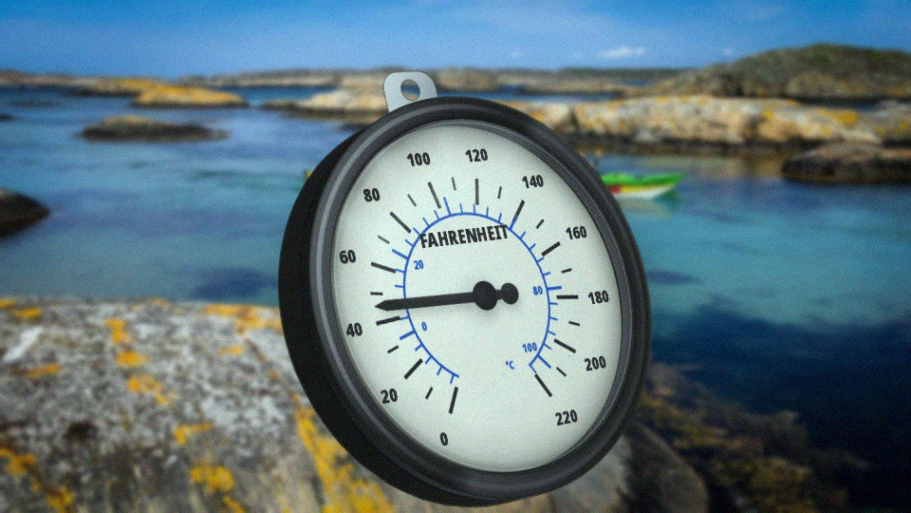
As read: 45 °F
